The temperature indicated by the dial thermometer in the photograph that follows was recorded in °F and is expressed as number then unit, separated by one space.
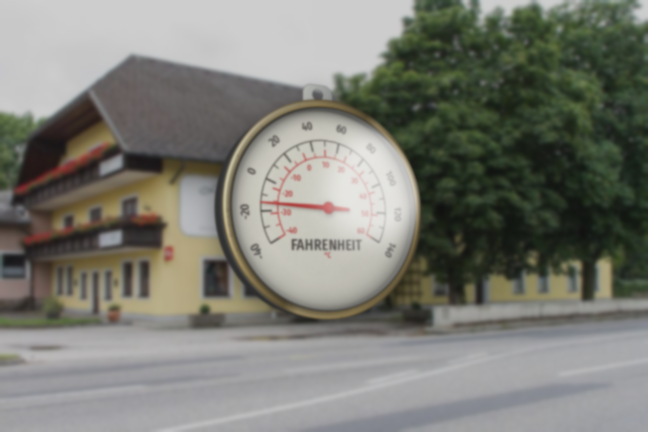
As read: -15 °F
